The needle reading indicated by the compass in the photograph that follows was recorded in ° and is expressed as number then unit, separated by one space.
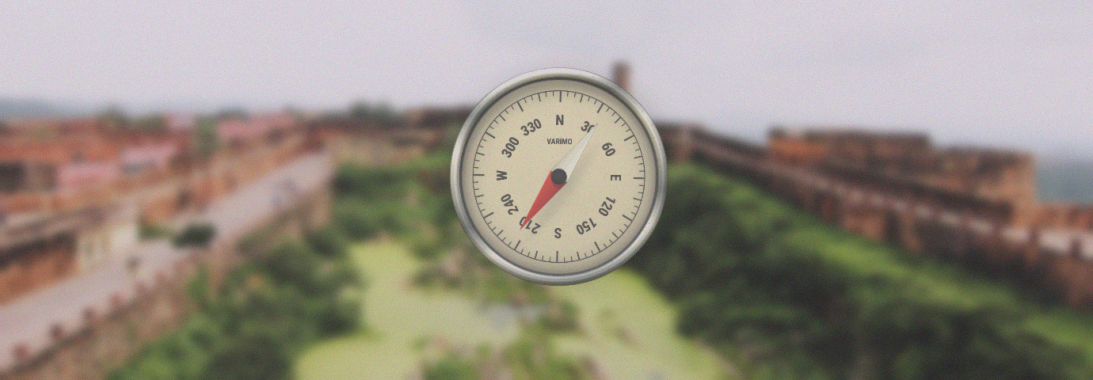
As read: 215 °
